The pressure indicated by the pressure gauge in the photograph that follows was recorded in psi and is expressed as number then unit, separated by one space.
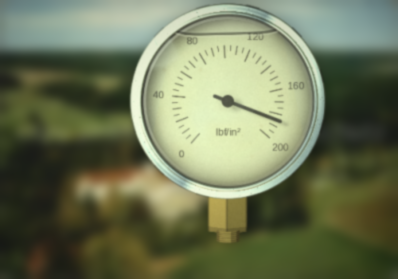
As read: 185 psi
